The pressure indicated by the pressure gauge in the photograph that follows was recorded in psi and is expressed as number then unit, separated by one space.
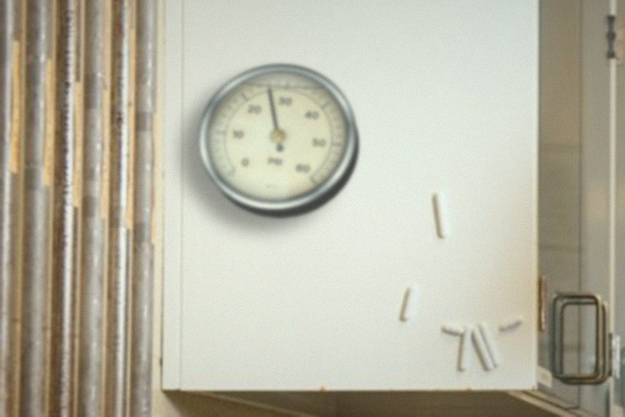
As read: 26 psi
